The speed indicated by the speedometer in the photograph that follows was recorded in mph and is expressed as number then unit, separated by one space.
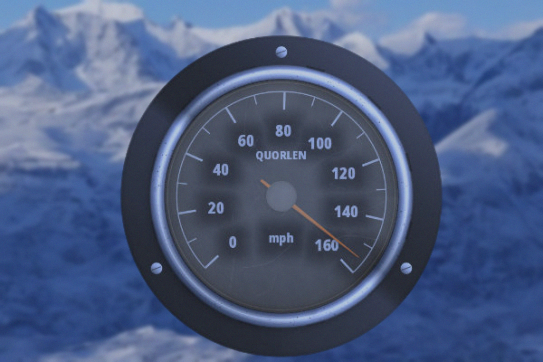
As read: 155 mph
